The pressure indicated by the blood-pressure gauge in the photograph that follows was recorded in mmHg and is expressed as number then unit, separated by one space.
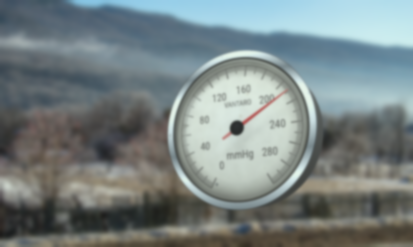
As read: 210 mmHg
